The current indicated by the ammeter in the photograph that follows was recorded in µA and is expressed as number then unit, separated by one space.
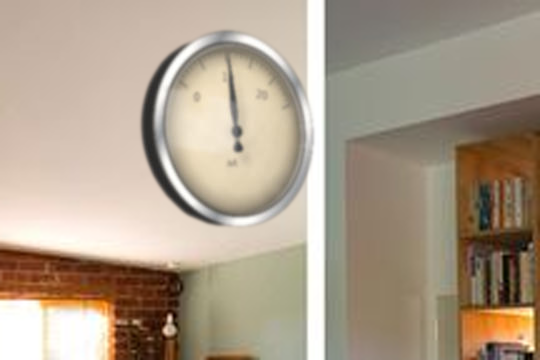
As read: 10 µA
